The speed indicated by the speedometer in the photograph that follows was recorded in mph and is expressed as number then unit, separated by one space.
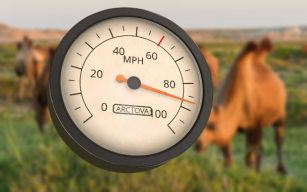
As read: 87.5 mph
